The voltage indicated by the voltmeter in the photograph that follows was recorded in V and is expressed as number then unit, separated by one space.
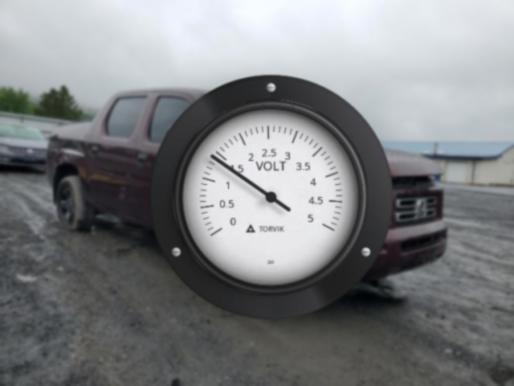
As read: 1.4 V
